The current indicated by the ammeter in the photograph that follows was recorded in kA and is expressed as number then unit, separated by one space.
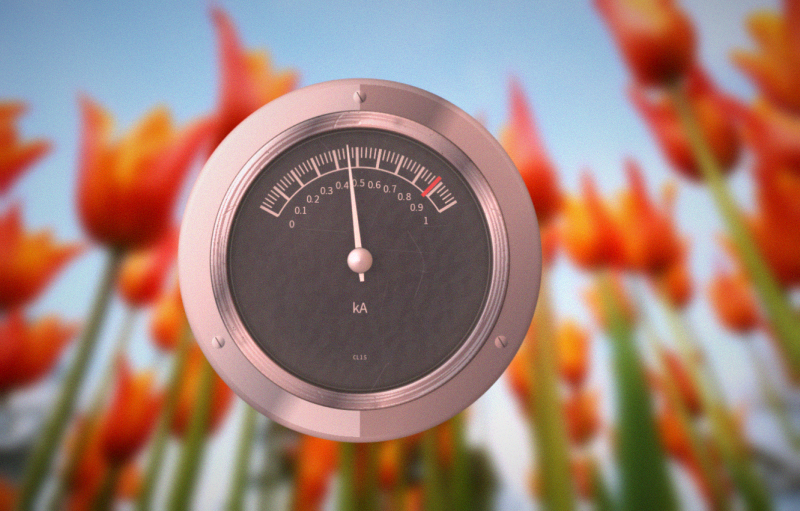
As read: 0.46 kA
